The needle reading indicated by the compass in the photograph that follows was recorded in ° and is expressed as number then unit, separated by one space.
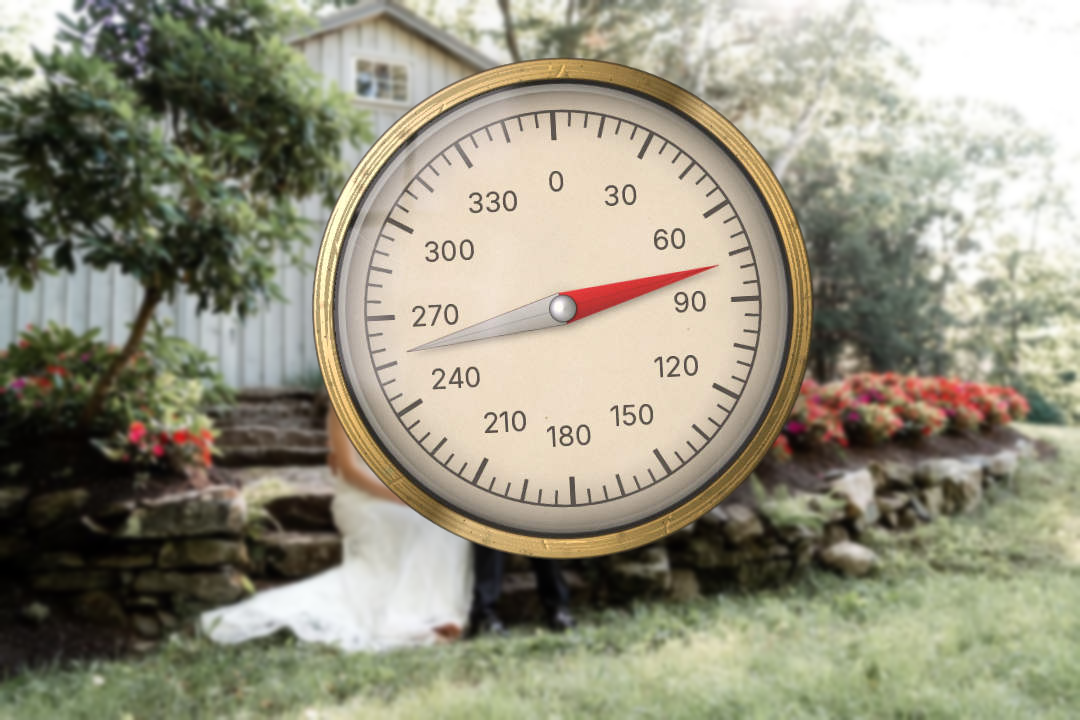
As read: 77.5 °
